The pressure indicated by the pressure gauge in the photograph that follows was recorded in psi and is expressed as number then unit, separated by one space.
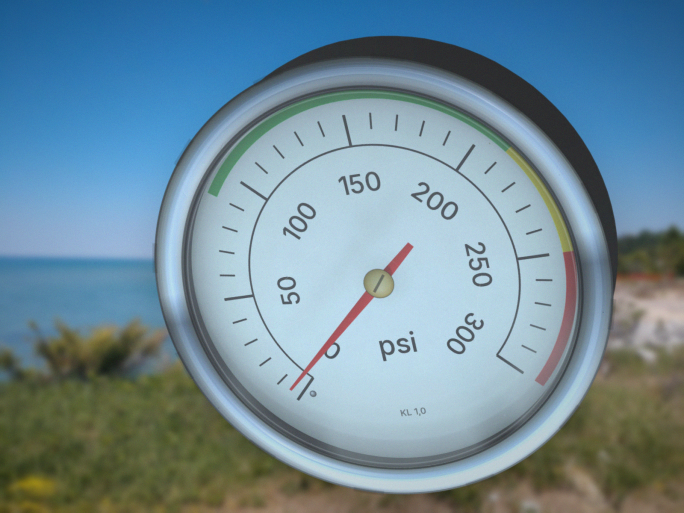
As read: 5 psi
